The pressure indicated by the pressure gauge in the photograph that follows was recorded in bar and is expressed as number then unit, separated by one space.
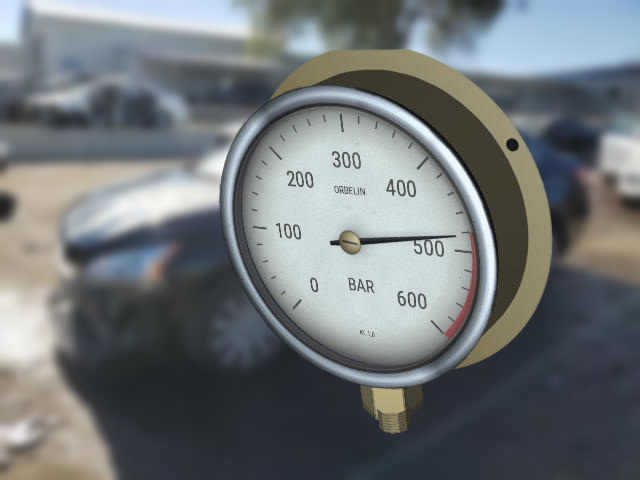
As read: 480 bar
